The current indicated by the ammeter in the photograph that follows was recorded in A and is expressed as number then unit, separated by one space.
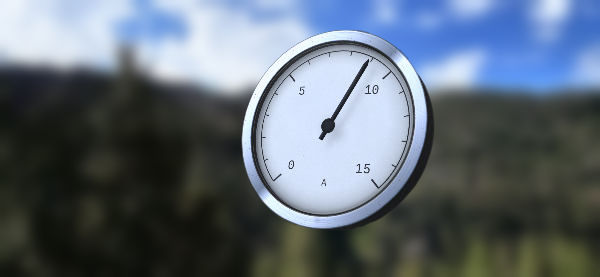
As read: 9 A
